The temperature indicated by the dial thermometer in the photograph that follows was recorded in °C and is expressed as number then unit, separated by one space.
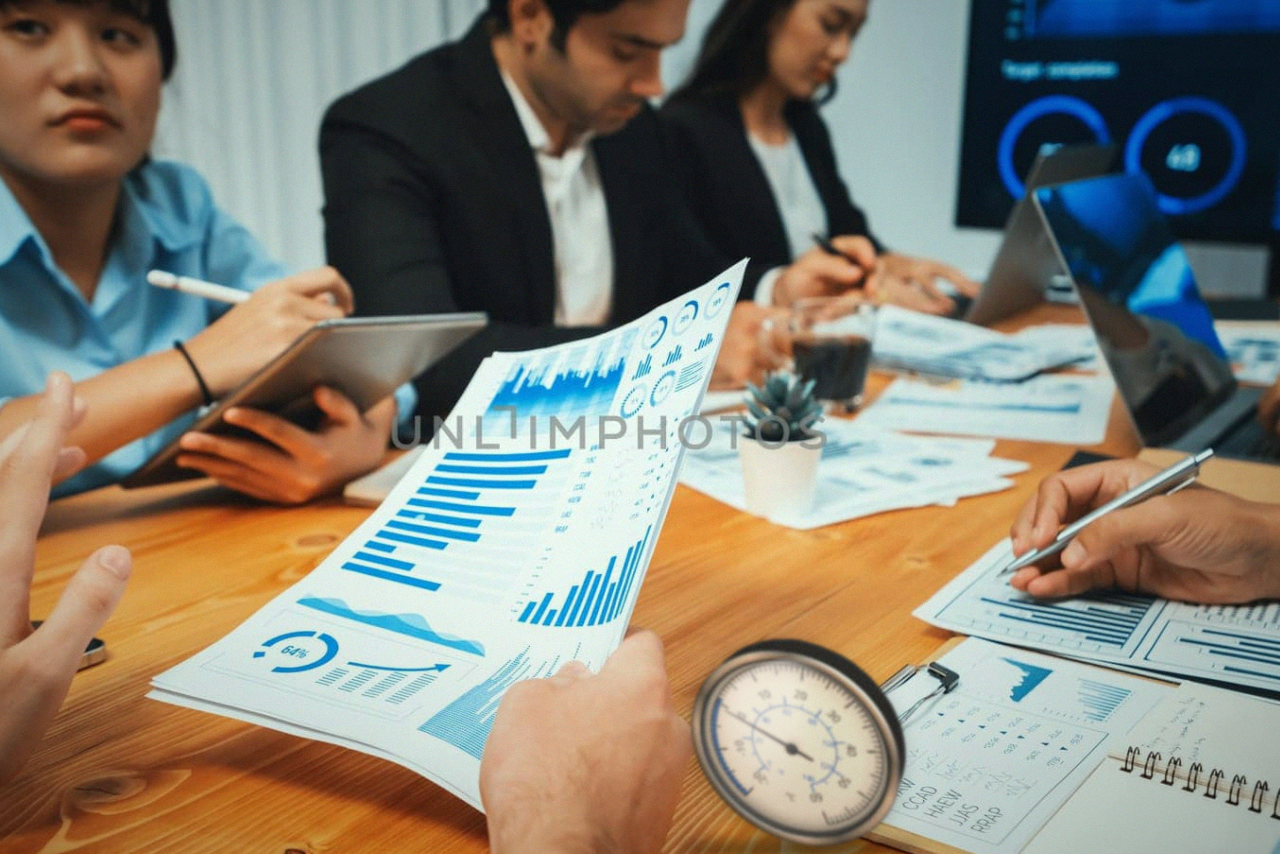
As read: 0 °C
